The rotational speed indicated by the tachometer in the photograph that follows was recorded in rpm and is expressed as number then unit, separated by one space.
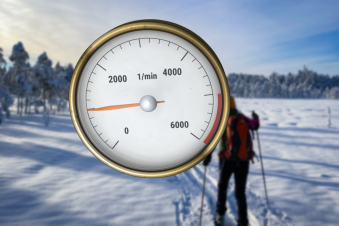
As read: 1000 rpm
